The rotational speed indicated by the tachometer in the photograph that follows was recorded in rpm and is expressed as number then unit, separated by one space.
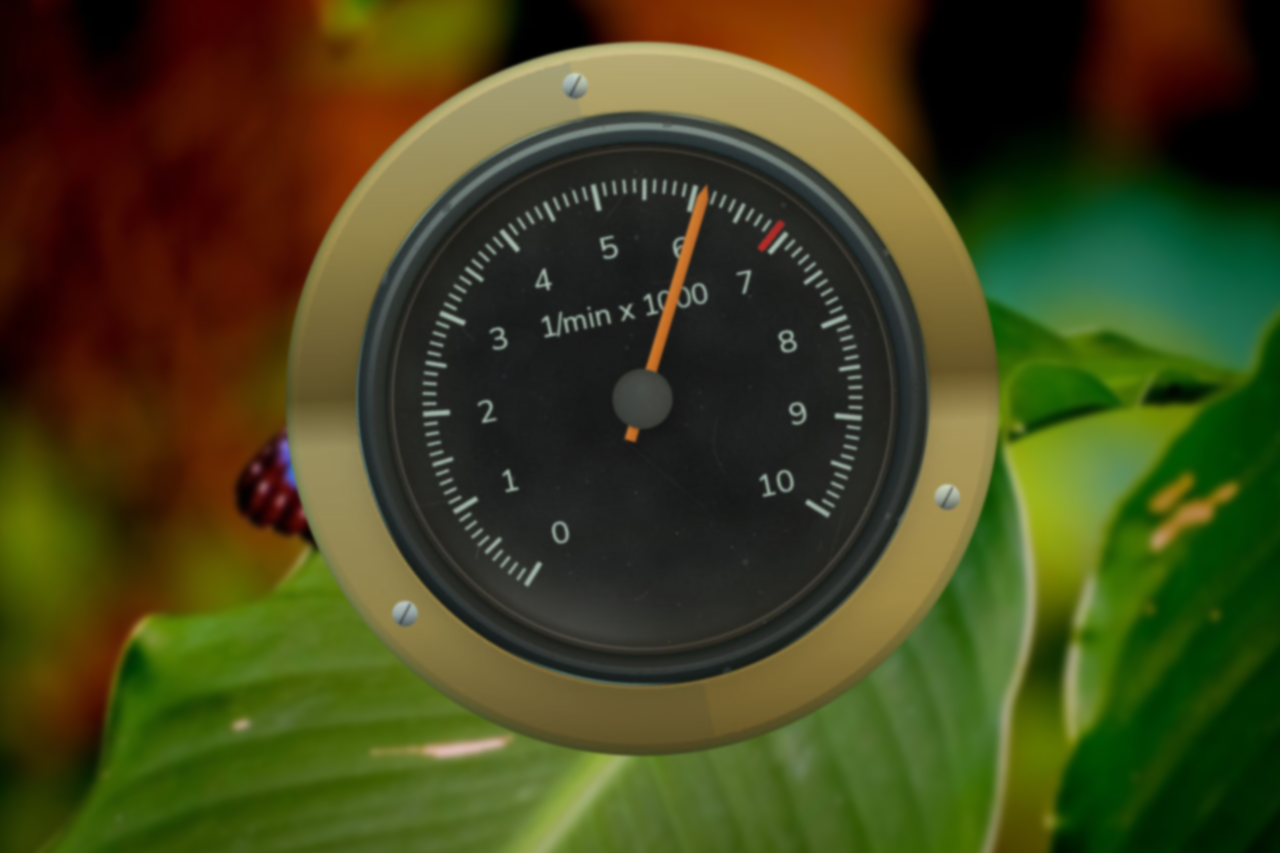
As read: 6100 rpm
